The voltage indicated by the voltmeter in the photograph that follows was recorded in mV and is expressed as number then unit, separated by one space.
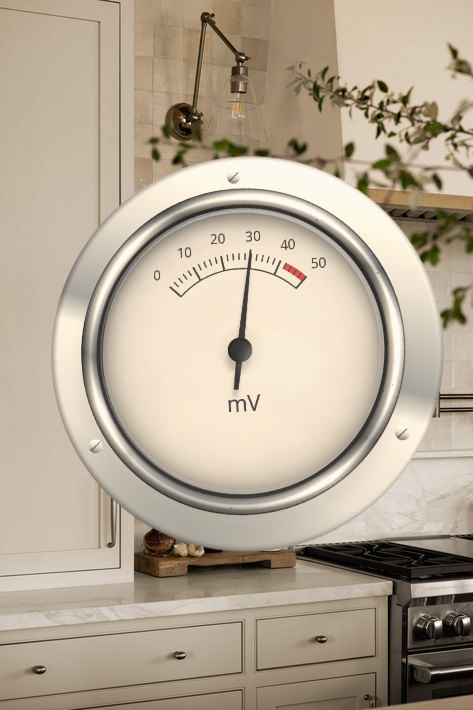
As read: 30 mV
